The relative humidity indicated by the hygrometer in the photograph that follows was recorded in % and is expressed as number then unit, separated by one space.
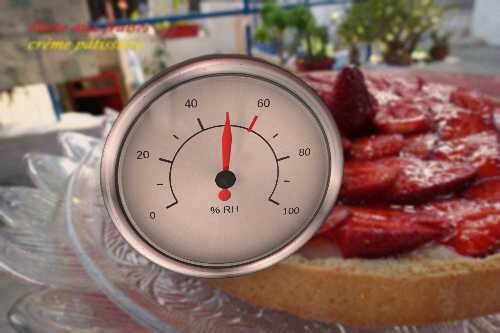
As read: 50 %
